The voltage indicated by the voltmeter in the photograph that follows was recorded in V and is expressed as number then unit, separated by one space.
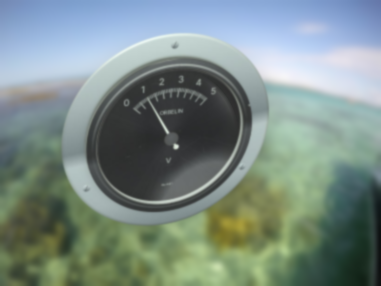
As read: 1 V
